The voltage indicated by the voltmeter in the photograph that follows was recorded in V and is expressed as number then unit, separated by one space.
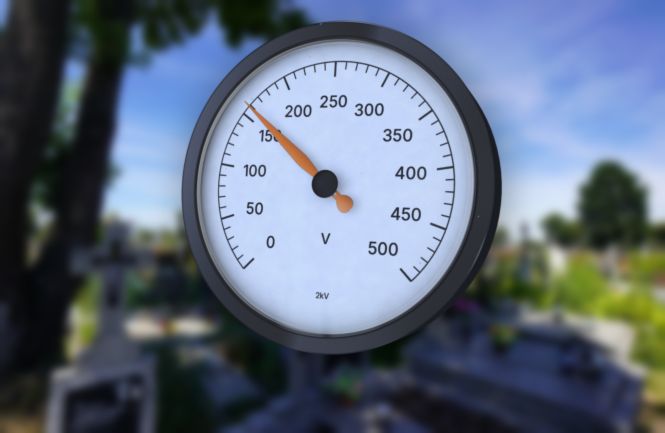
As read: 160 V
